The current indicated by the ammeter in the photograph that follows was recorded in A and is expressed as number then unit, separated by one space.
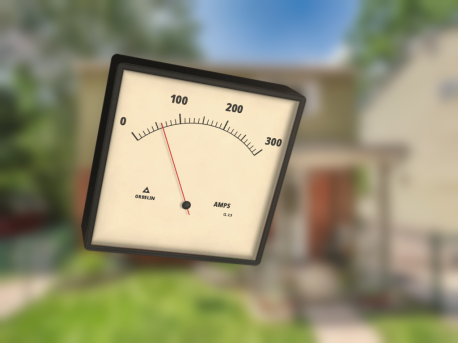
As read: 60 A
